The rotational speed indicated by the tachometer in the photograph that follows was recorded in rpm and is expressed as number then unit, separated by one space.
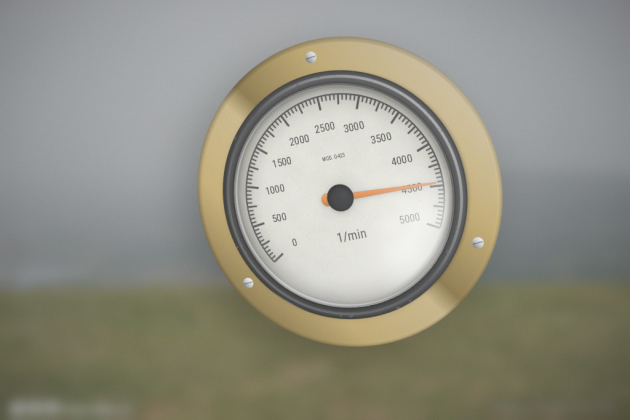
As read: 4450 rpm
